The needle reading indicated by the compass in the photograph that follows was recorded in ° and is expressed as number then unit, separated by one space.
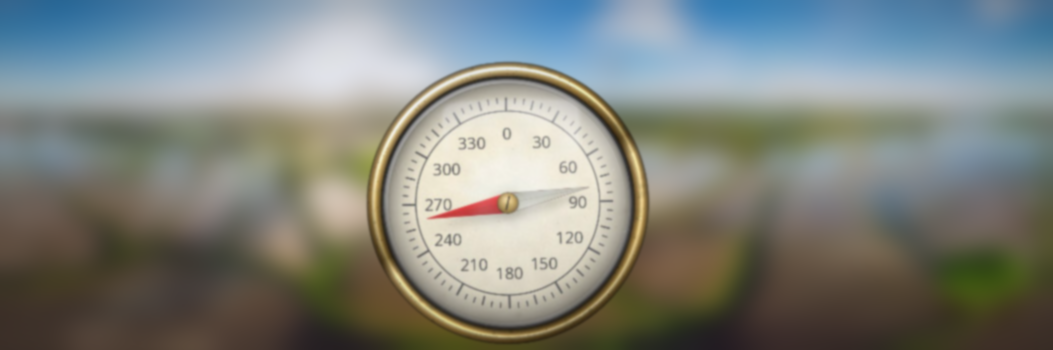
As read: 260 °
